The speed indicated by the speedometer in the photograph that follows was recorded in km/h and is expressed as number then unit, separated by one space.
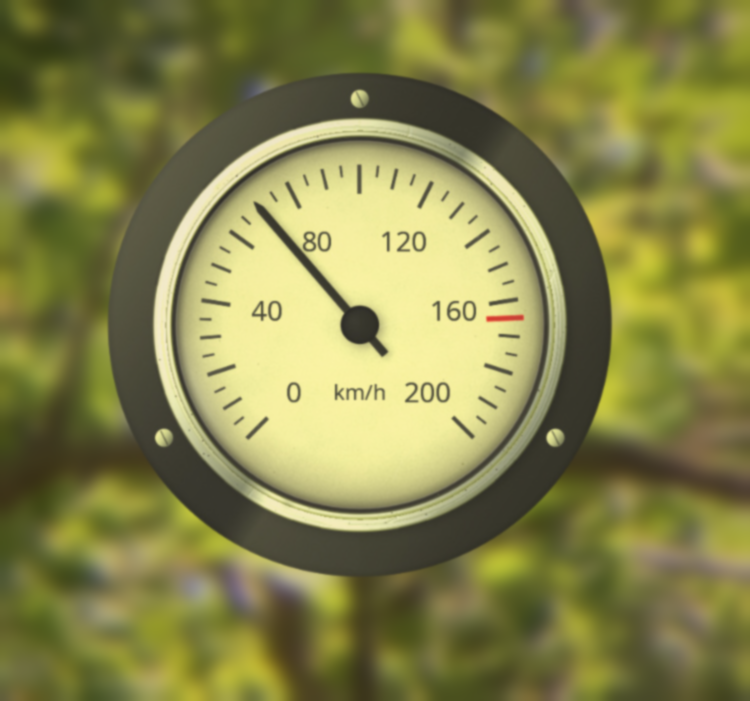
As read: 70 km/h
